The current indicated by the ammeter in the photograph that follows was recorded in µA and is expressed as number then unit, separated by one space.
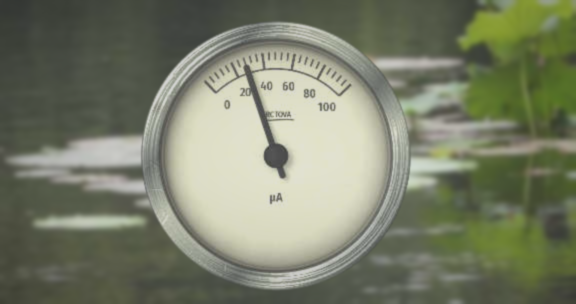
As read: 28 µA
